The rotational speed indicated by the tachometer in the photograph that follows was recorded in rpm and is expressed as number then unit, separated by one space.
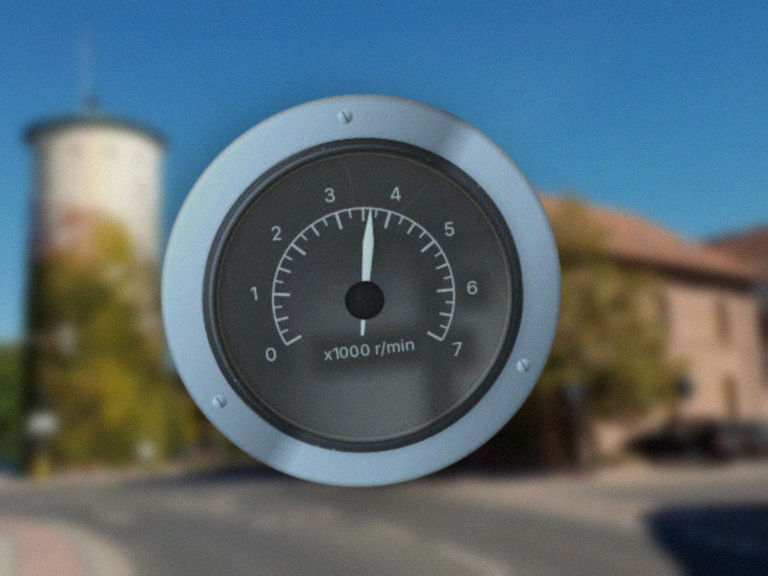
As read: 3625 rpm
